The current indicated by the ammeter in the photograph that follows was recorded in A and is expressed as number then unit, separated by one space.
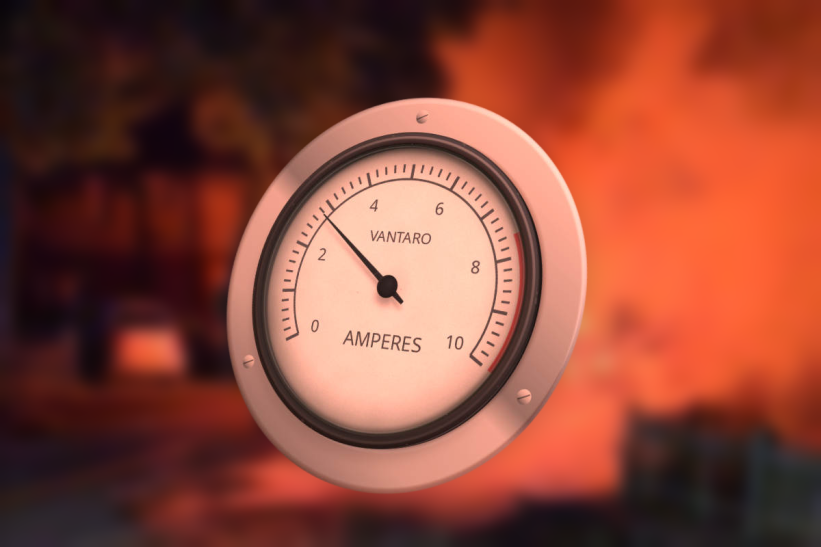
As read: 2.8 A
